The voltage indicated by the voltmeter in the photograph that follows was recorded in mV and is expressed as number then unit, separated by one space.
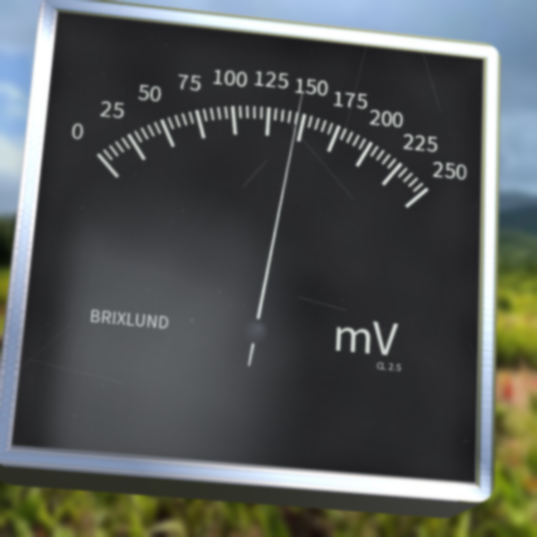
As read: 145 mV
